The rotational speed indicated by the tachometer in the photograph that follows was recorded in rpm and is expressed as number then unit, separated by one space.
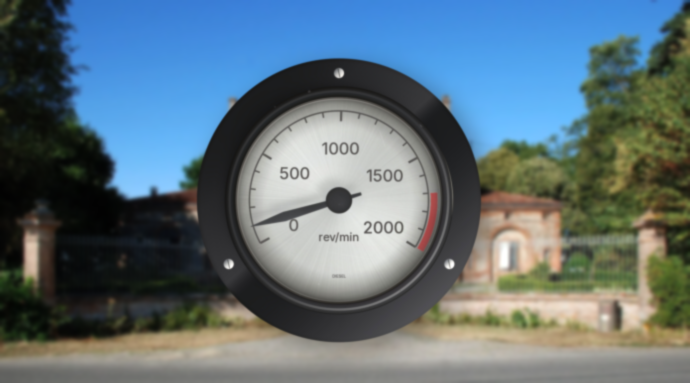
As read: 100 rpm
